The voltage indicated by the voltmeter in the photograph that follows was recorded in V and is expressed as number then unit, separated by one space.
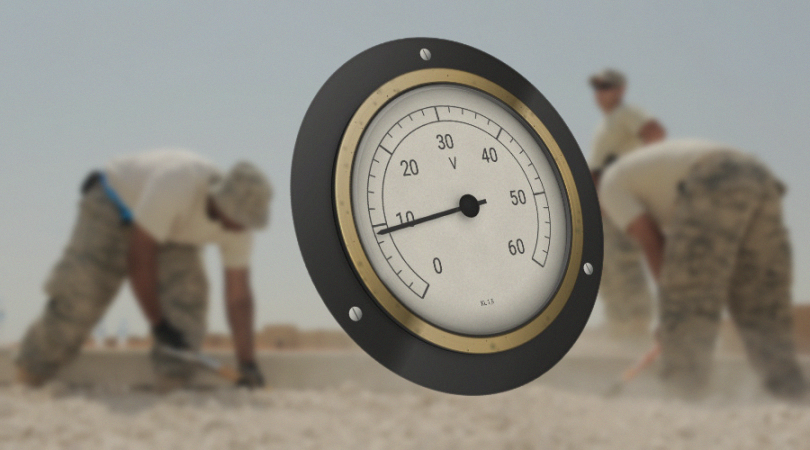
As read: 9 V
